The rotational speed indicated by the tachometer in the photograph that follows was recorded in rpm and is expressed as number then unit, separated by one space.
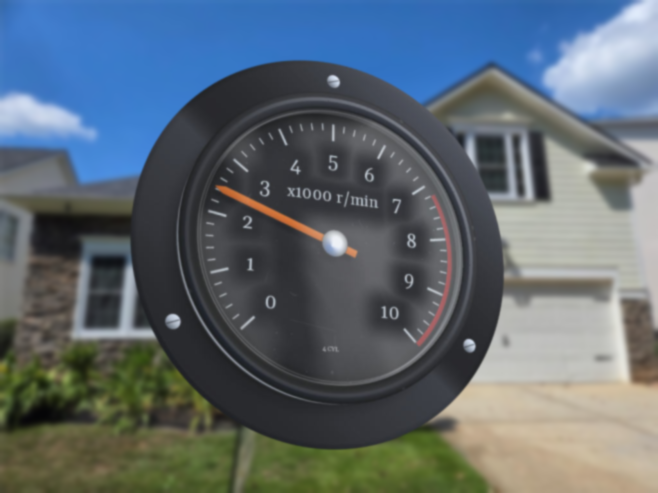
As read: 2400 rpm
